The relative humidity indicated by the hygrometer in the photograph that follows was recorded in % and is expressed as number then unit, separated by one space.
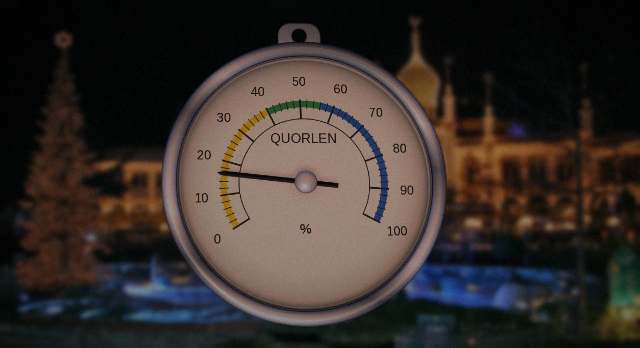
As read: 16 %
